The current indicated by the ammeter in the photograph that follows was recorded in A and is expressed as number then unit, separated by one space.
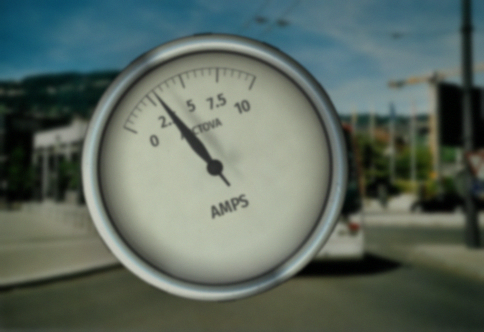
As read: 3 A
